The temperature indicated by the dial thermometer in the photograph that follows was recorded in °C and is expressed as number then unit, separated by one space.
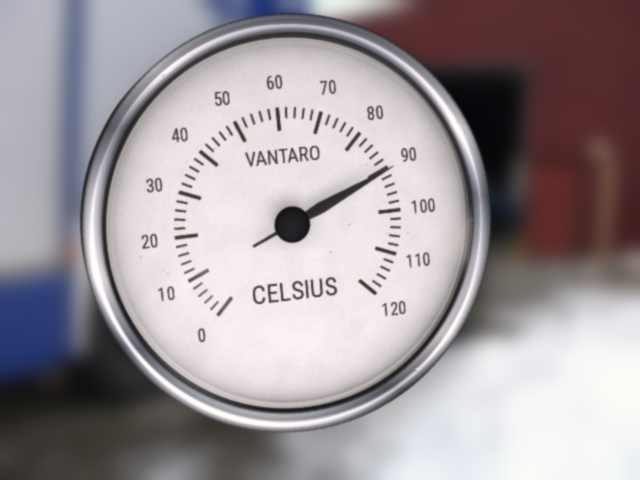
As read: 90 °C
